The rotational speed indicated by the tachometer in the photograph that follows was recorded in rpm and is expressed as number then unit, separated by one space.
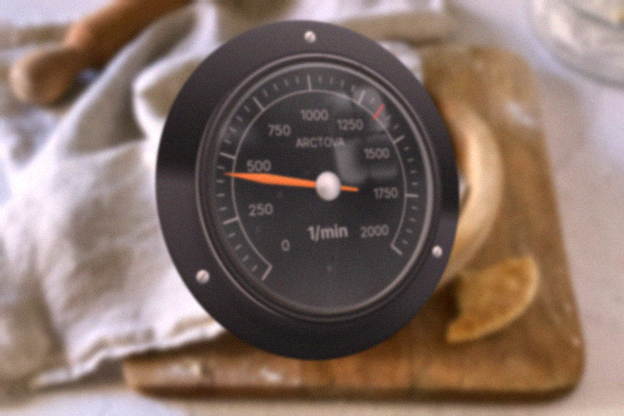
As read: 425 rpm
